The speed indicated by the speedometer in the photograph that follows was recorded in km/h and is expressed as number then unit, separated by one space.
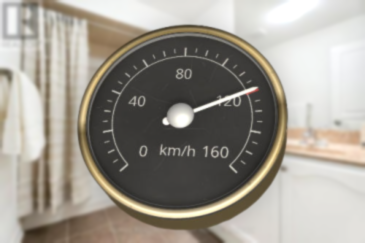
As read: 120 km/h
